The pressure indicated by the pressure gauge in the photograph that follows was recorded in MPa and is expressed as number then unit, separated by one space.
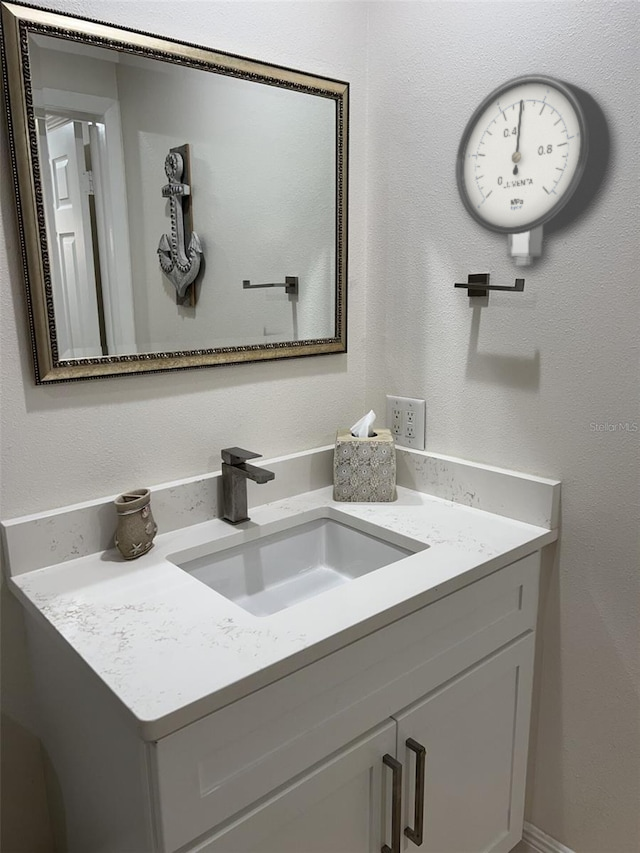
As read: 0.5 MPa
